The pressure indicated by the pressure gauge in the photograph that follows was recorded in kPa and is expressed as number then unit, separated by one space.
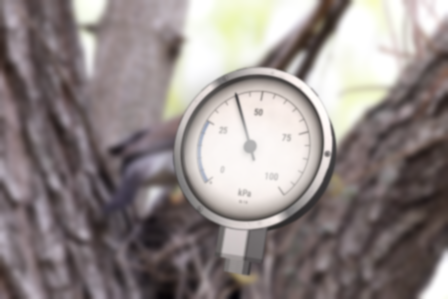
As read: 40 kPa
